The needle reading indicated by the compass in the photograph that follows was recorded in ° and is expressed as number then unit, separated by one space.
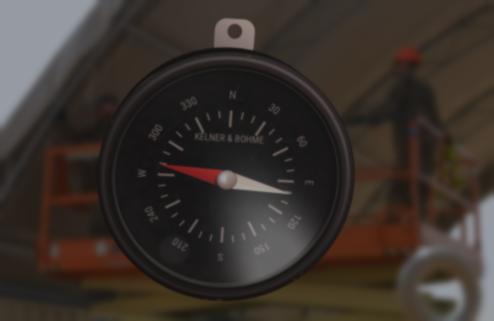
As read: 280 °
